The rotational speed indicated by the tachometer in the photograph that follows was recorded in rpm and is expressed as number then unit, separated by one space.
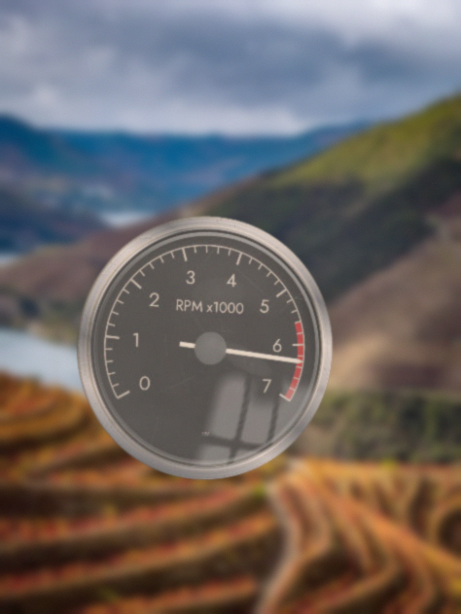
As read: 6300 rpm
